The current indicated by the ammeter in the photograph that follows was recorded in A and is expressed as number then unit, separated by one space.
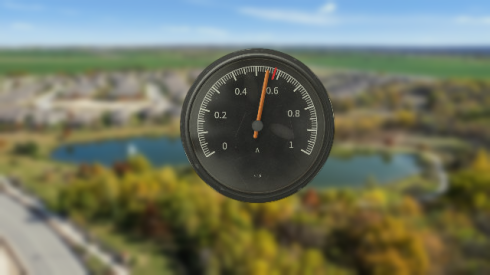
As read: 0.55 A
